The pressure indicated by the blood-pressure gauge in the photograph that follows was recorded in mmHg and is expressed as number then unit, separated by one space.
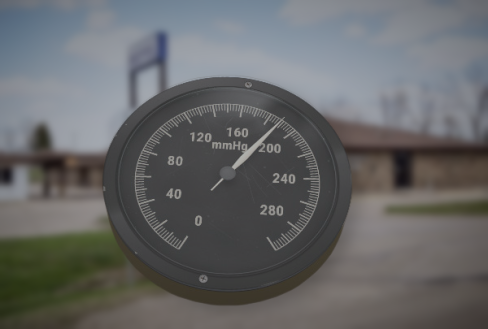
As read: 190 mmHg
